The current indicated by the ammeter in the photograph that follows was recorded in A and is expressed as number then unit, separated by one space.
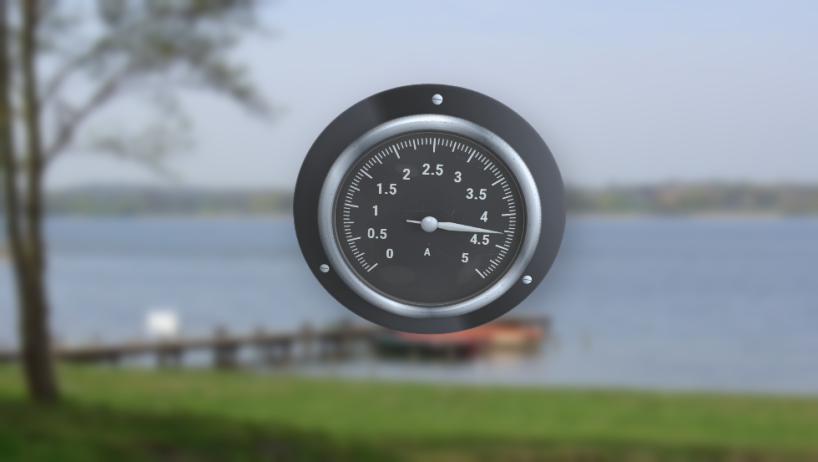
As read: 4.25 A
